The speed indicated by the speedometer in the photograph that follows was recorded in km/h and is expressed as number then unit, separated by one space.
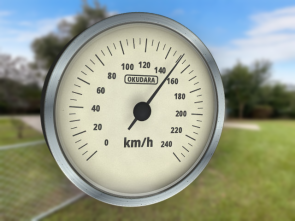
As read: 150 km/h
